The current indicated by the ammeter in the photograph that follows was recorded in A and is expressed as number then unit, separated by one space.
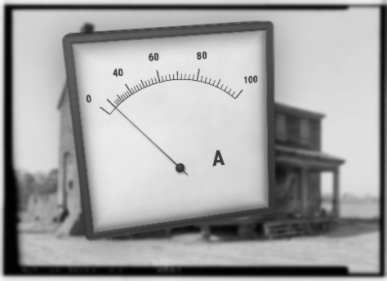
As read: 20 A
